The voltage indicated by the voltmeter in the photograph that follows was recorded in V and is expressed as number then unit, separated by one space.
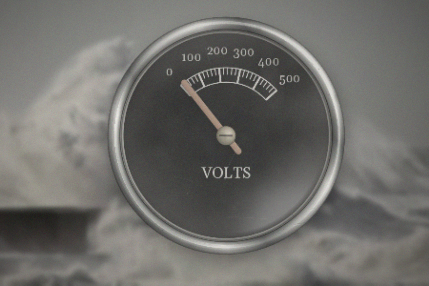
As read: 20 V
